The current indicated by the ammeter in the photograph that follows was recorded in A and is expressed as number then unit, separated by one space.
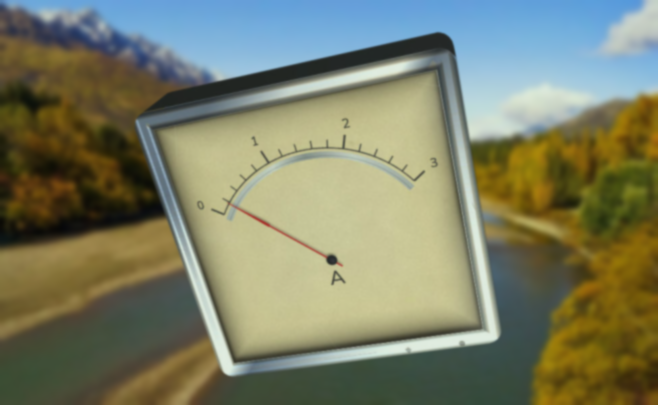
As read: 0.2 A
